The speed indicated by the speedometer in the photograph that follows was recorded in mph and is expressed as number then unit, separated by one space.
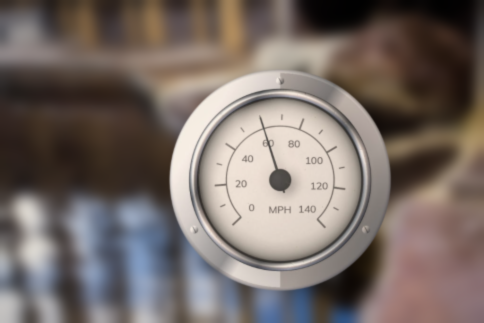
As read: 60 mph
